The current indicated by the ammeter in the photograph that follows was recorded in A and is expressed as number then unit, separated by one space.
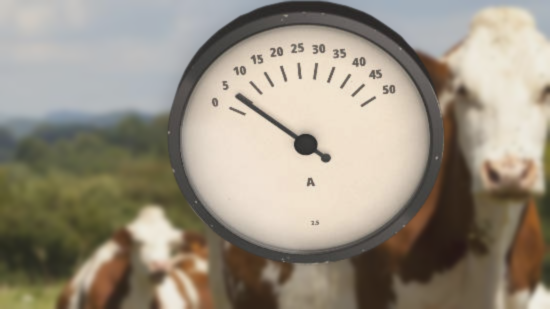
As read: 5 A
